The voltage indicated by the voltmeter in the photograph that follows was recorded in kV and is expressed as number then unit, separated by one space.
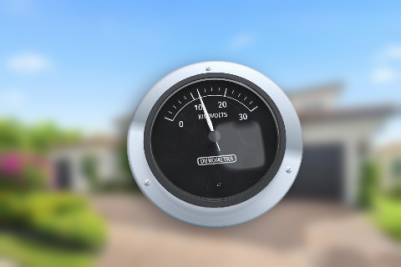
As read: 12 kV
